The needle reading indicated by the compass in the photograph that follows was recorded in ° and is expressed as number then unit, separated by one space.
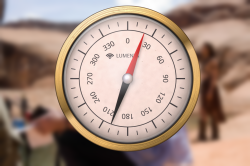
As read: 20 °
